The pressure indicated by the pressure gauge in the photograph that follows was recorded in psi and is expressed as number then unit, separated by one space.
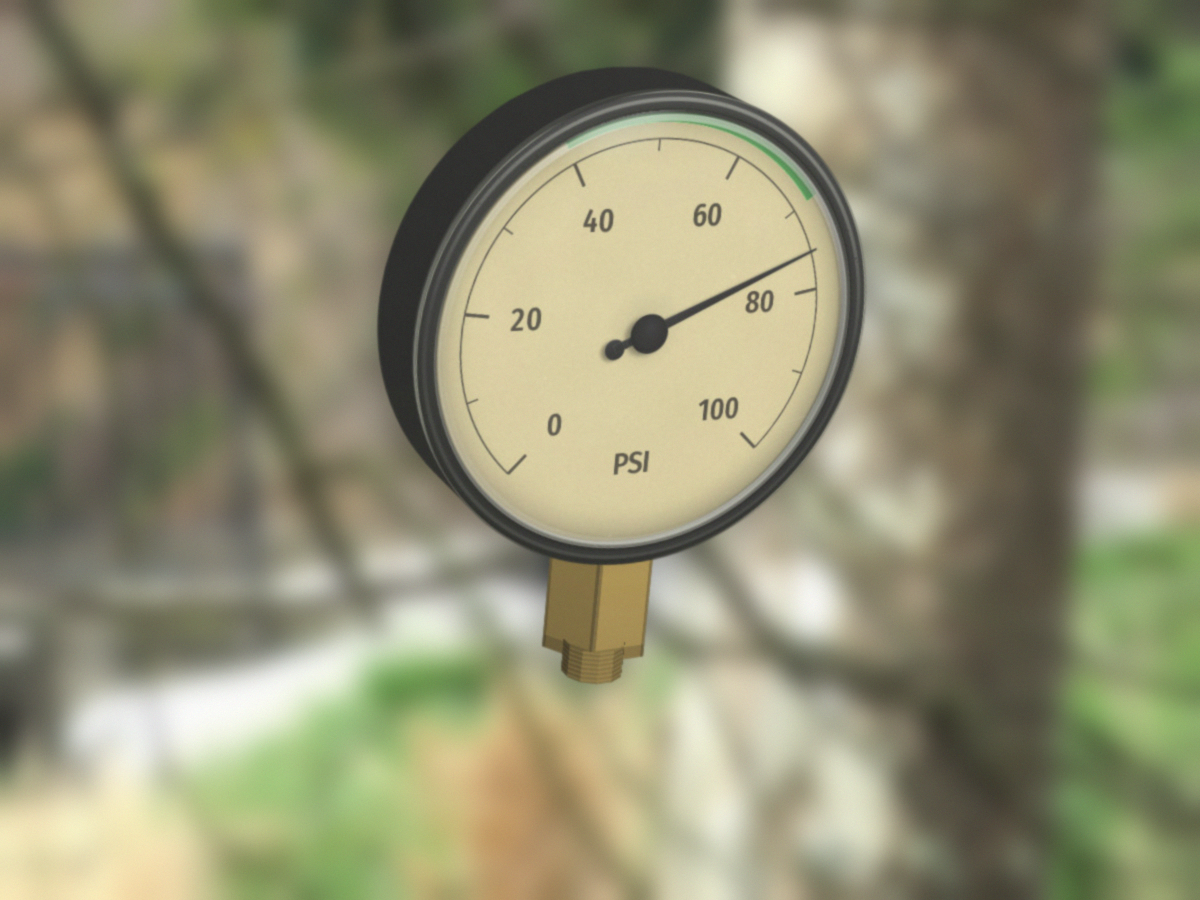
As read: 75 psi
